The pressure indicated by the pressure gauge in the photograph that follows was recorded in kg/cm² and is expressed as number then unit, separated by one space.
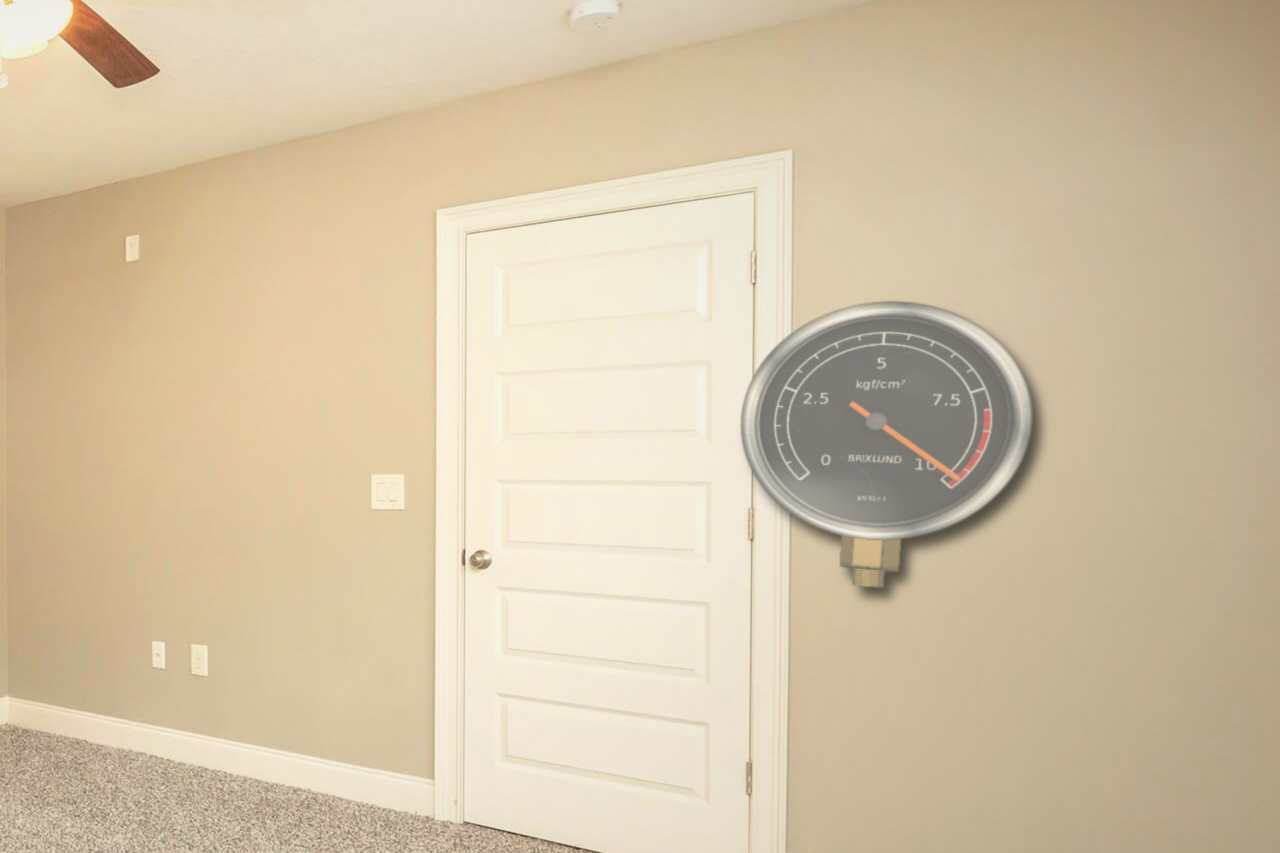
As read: 9.75 kg/cm²
